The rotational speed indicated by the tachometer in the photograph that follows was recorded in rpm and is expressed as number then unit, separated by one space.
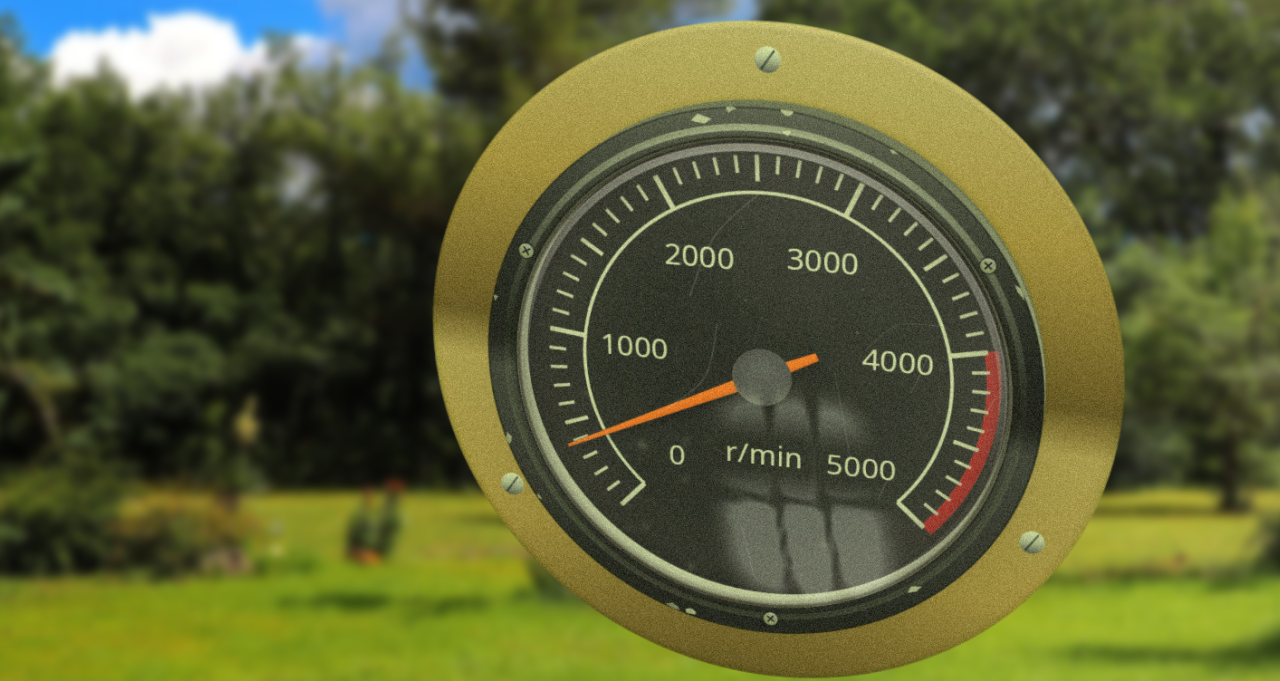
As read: 400 rpm
